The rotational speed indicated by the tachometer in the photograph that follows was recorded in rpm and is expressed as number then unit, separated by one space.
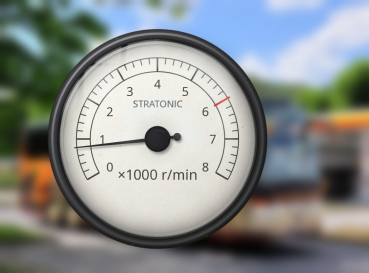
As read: 800 rpm
